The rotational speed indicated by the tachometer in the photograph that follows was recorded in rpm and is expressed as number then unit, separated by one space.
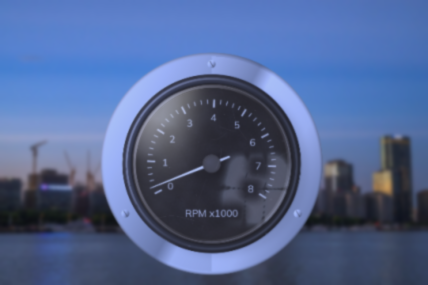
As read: 200 rpm
